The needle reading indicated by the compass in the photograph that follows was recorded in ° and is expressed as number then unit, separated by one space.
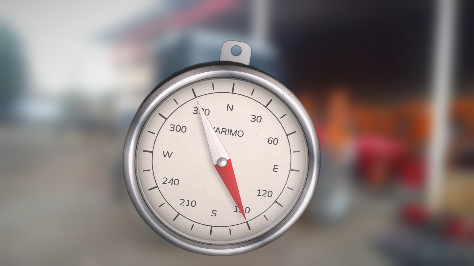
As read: 150 °
